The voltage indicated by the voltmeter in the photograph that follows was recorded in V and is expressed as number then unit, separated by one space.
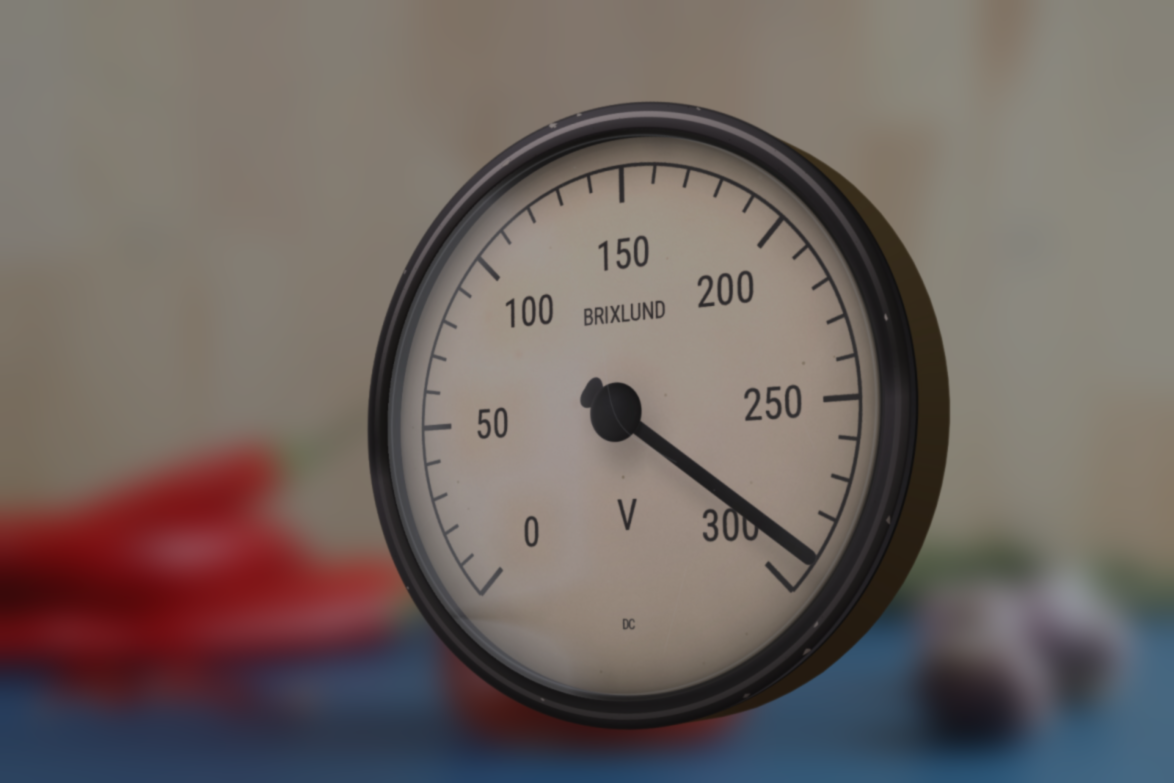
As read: 290 V
